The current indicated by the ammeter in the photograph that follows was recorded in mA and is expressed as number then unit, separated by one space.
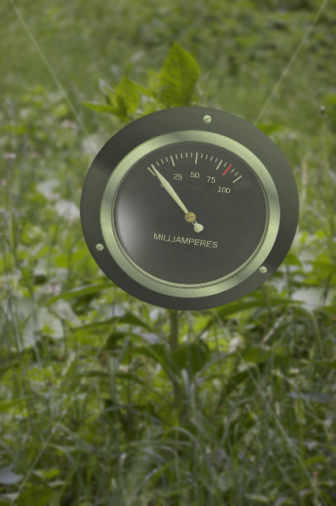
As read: 5 mA
